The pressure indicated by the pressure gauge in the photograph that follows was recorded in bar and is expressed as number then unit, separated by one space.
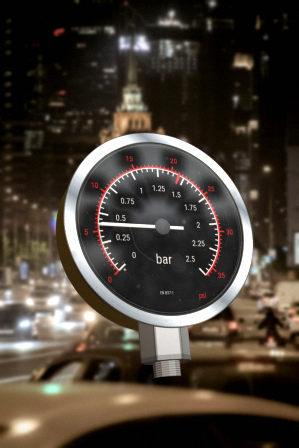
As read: 0.4 bar
